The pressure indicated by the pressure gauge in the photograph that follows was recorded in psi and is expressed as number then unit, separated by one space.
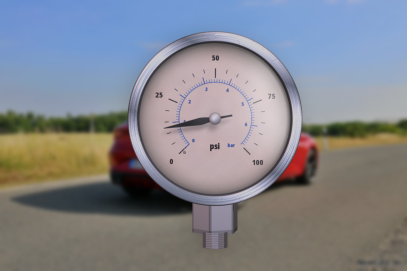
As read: 12.5 psi
